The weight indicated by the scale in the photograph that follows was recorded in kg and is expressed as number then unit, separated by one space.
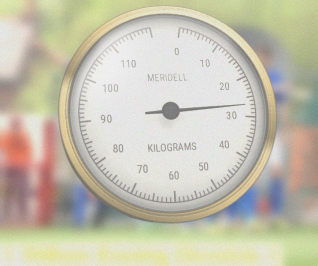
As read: 27 kg
